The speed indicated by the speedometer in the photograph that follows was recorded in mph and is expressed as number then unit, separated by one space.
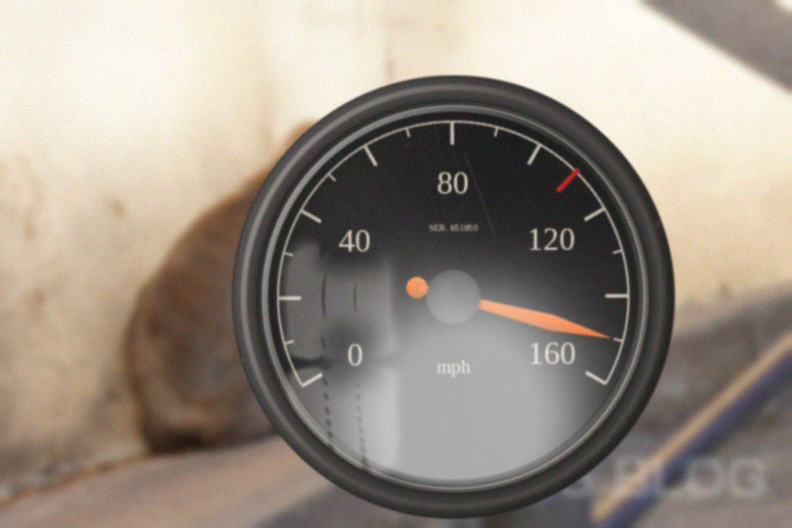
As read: 150 mph
